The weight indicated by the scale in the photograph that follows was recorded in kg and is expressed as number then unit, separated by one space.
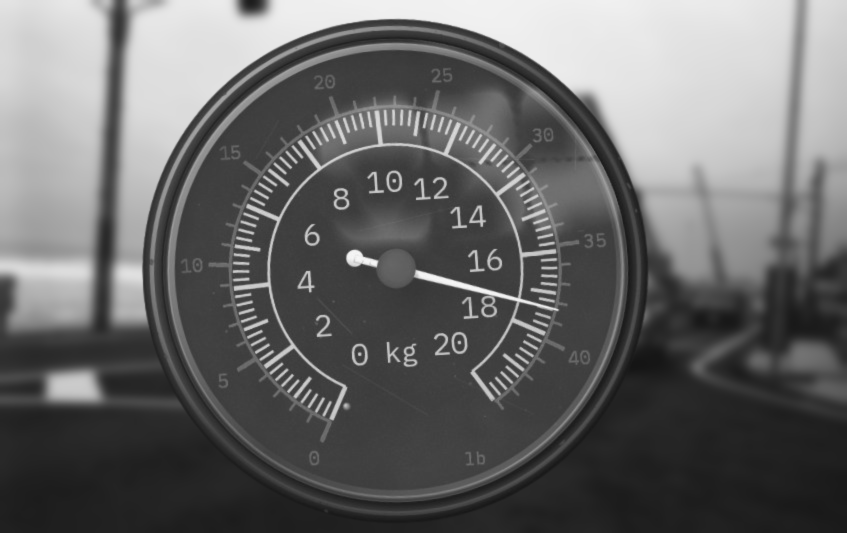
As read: 17.4 kg
